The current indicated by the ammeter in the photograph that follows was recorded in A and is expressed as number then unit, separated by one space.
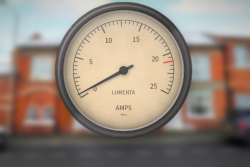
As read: 0.5 A
